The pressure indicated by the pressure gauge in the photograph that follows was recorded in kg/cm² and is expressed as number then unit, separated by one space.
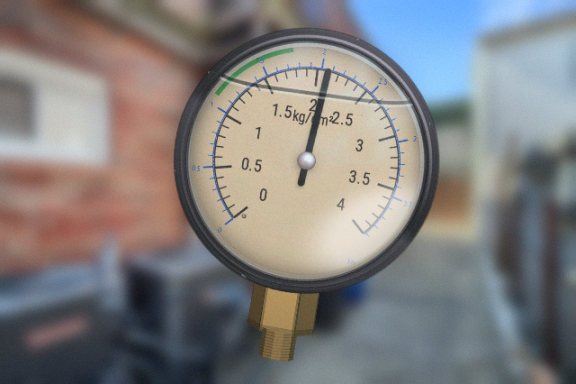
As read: 2.1 kg/cm²
